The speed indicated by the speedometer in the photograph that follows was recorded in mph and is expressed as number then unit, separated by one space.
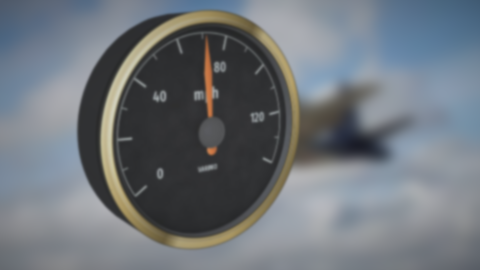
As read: 70 mph
